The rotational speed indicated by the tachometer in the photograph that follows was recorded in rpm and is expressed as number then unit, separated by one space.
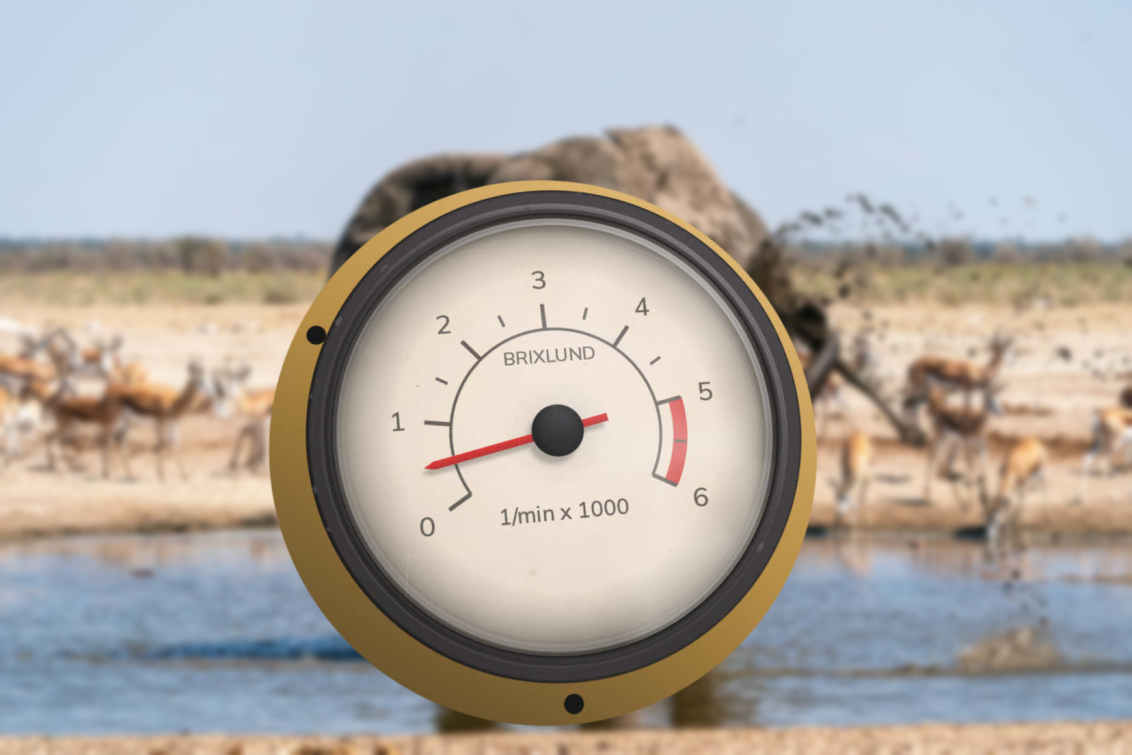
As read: 500 rpm
